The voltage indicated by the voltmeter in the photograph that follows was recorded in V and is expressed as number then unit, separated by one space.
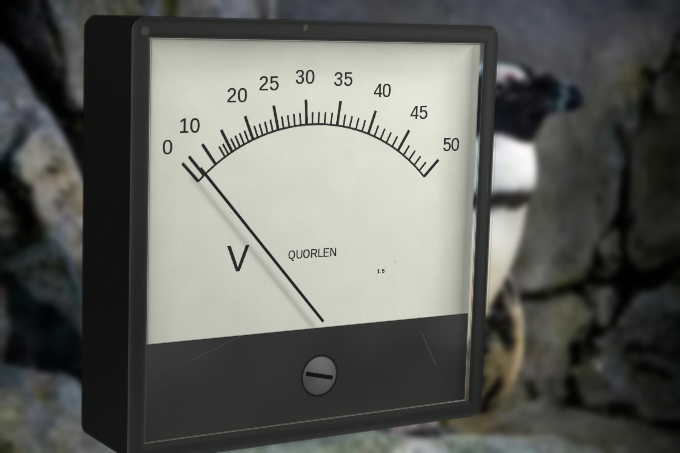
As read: 5 V
